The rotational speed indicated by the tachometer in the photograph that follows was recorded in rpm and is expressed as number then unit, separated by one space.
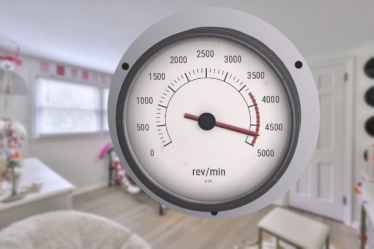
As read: 4700 rpm
